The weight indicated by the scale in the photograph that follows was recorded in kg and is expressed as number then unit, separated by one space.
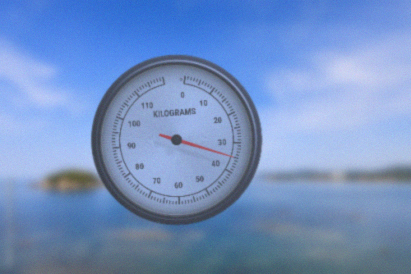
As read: 35 kg
